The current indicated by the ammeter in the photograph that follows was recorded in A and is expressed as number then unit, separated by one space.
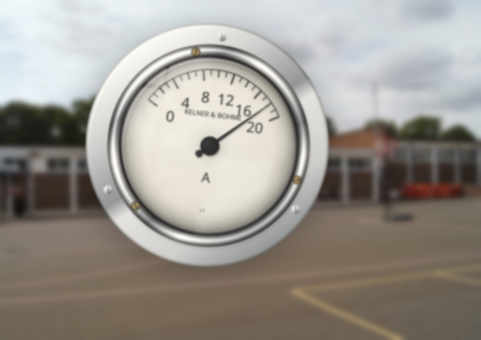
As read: 18 A
